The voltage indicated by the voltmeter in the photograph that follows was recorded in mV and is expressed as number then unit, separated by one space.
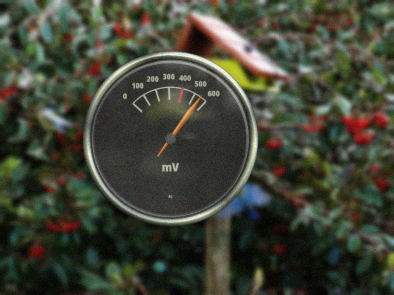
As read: 550 mV
